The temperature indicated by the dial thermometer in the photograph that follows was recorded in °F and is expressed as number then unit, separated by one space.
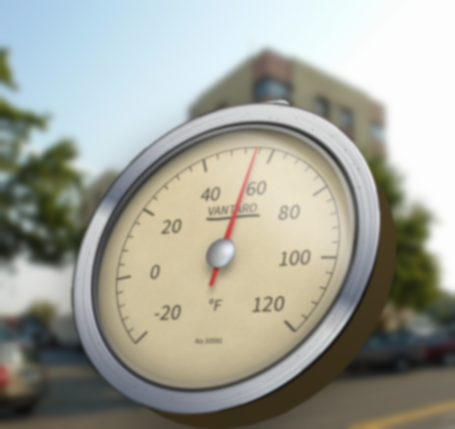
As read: 56 °F
